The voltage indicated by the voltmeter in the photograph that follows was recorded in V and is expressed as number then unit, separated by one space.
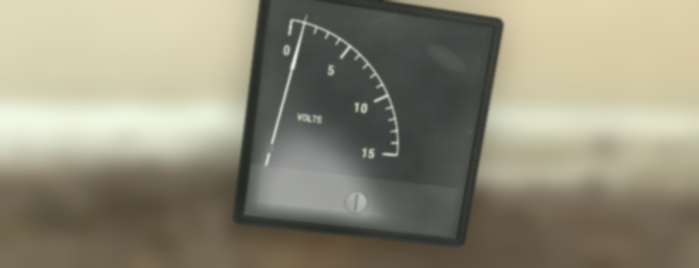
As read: 1 V
